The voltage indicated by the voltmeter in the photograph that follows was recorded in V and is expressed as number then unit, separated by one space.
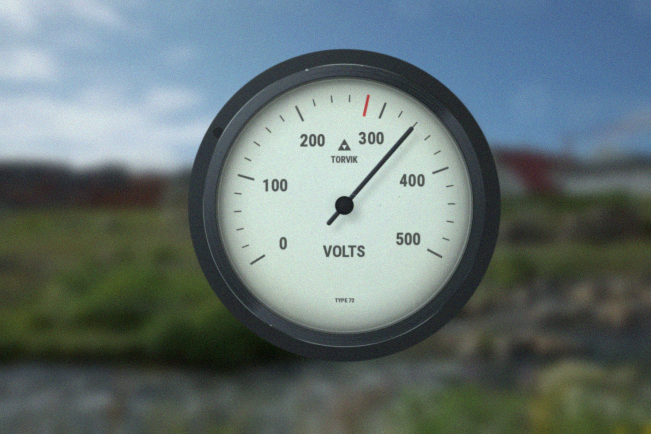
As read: 340 V
